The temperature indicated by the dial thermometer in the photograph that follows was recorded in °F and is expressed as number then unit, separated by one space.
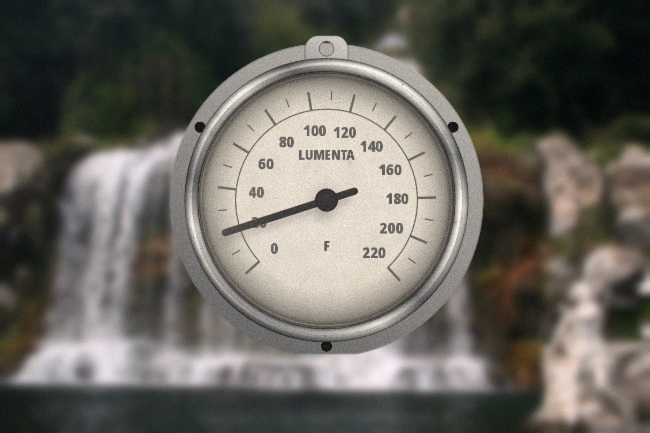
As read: 20 °F
